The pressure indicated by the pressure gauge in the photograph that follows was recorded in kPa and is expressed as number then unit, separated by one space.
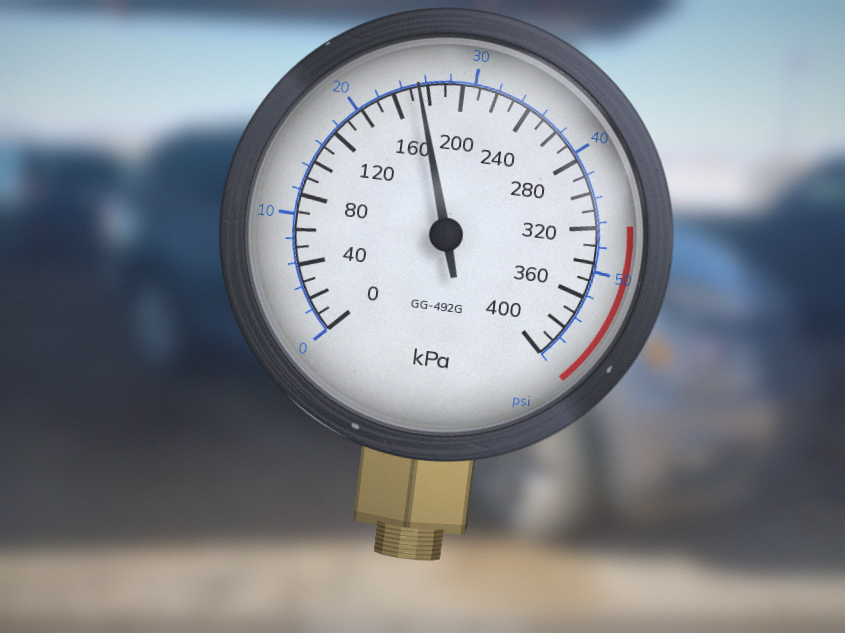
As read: 175 kPa
